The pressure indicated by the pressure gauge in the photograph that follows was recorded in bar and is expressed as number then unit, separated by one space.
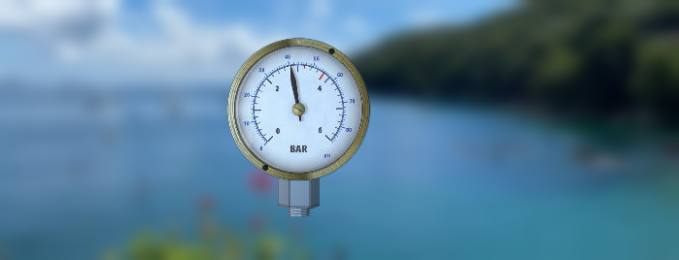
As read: 2.8 bar
